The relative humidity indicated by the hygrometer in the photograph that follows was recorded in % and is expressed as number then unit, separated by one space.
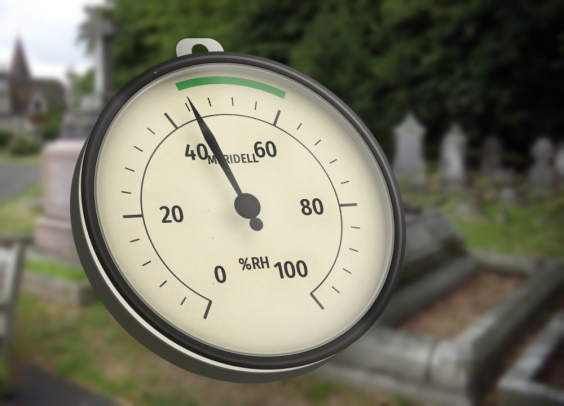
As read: 44 %
